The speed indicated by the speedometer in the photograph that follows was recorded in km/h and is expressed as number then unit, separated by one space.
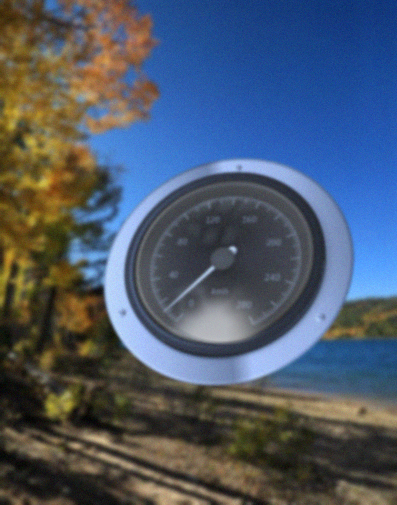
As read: 10 km/h
